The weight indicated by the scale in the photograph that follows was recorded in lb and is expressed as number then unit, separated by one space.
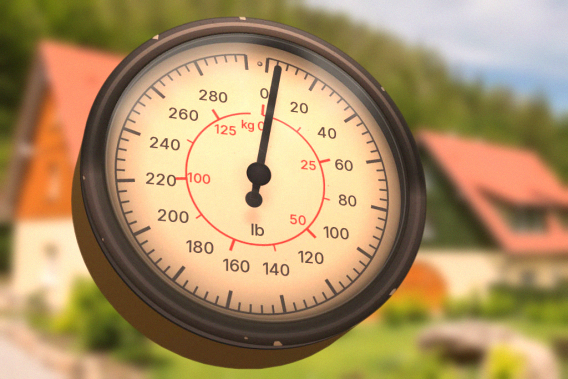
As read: 4 lb
